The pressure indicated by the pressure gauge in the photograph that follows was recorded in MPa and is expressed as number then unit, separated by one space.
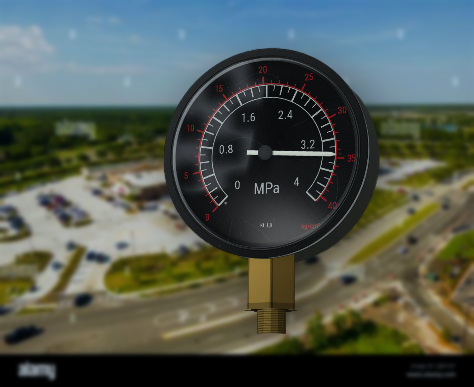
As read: 3.4 MPa
